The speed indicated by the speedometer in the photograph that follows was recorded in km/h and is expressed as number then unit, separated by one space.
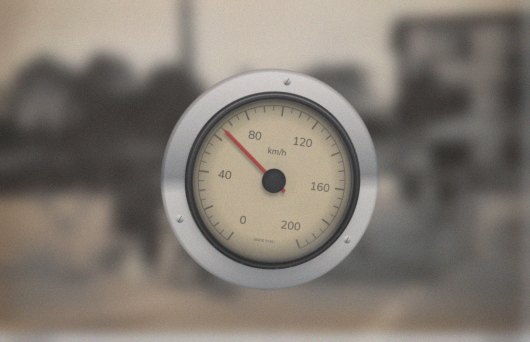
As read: 65 km/h
